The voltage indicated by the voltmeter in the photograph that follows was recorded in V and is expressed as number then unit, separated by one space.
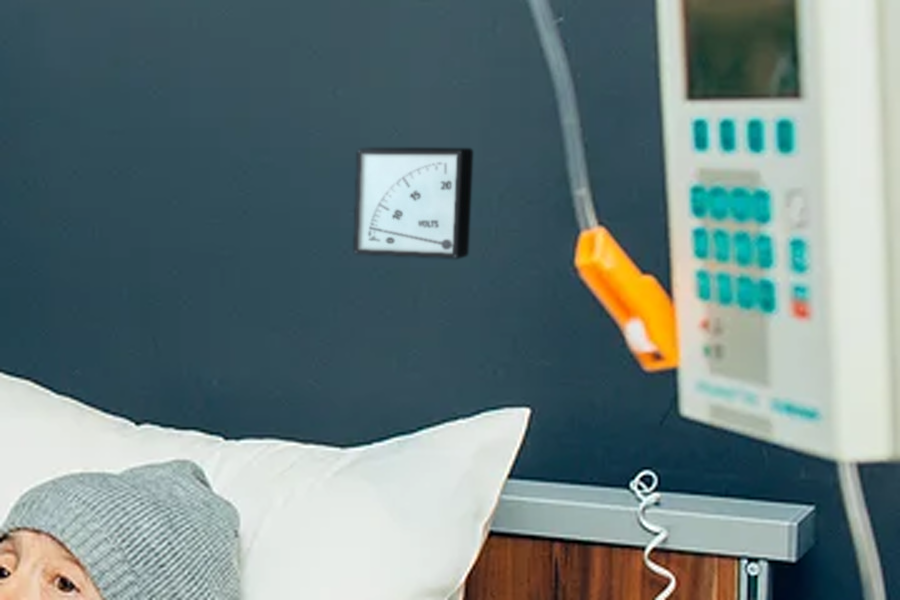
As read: 5 V
